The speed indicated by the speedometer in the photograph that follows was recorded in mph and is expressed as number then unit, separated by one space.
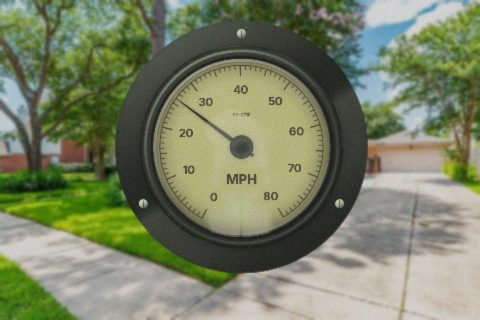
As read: 26 mph
